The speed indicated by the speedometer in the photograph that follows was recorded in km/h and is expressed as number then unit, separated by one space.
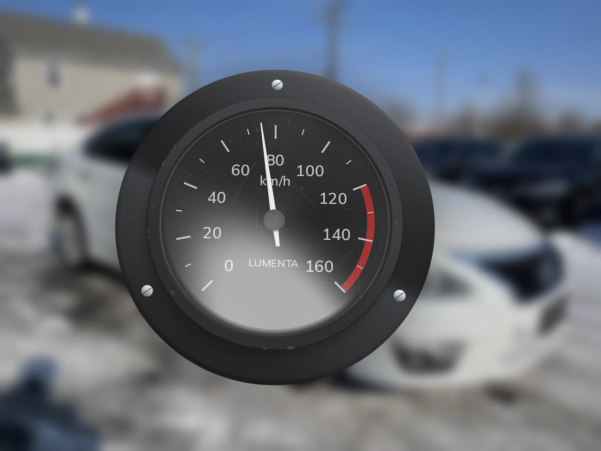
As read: 75 km/h
